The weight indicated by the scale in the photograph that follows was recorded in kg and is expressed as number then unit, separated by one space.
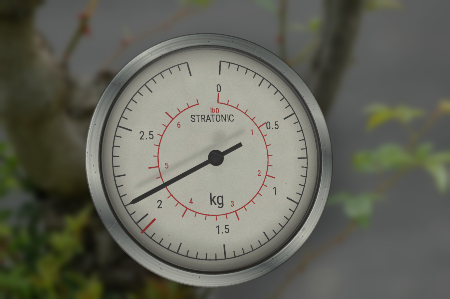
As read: 2.1 kg
